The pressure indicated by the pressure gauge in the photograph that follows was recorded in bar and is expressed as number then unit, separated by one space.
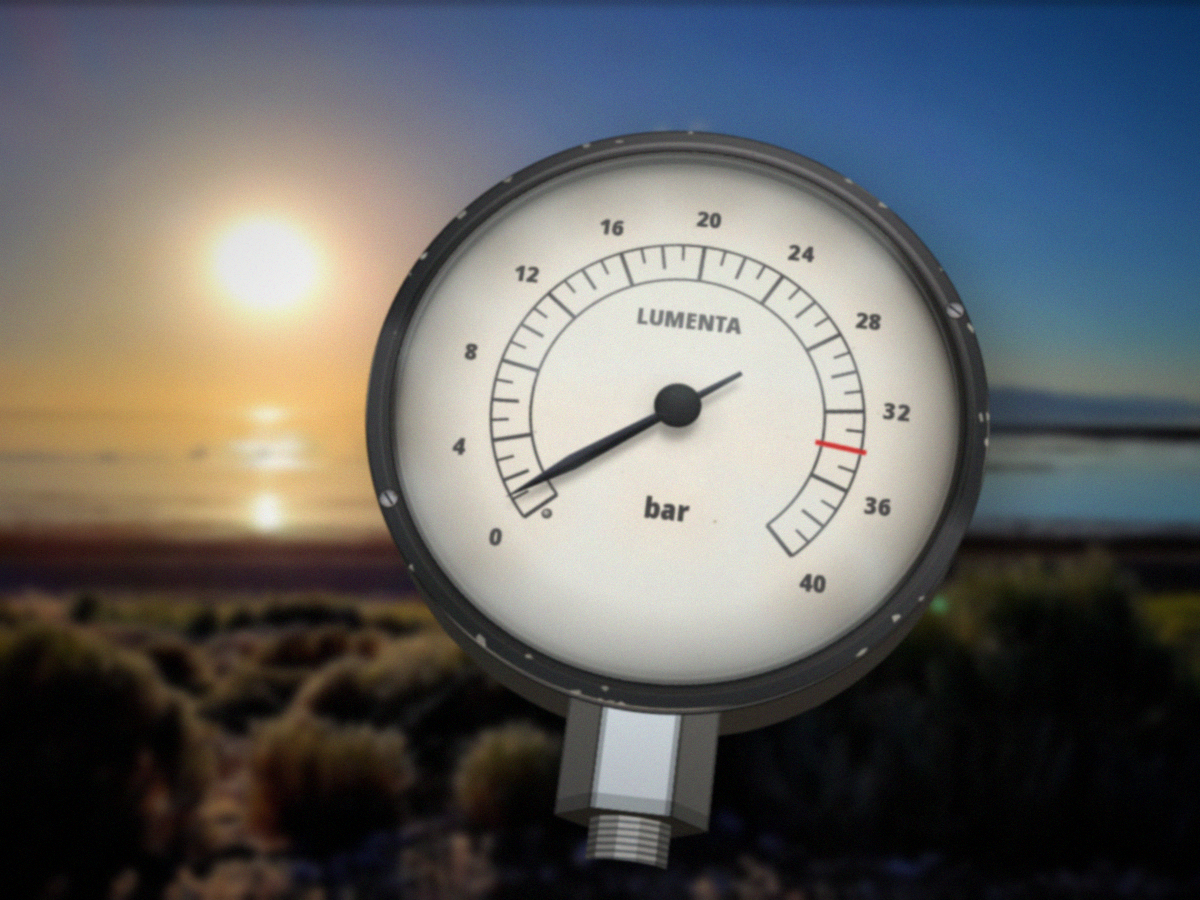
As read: 1 bar
